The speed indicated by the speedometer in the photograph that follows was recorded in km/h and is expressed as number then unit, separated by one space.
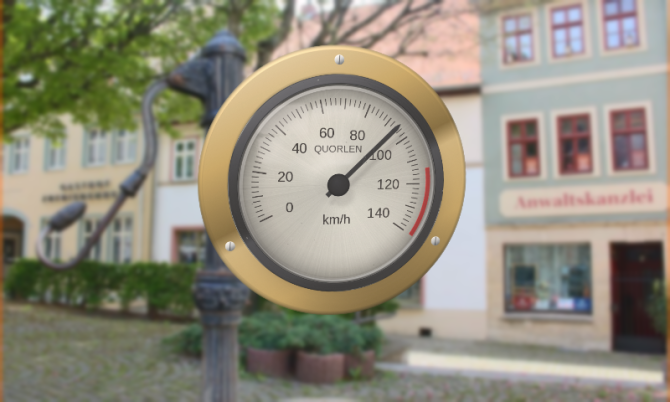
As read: 94 km/h
